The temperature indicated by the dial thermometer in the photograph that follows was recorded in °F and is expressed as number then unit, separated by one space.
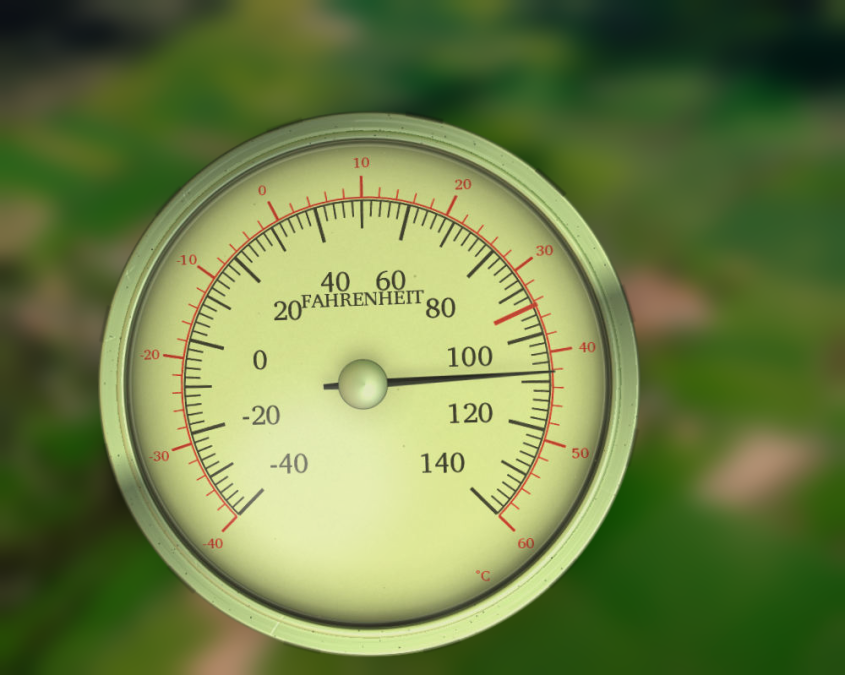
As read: 108 °F
